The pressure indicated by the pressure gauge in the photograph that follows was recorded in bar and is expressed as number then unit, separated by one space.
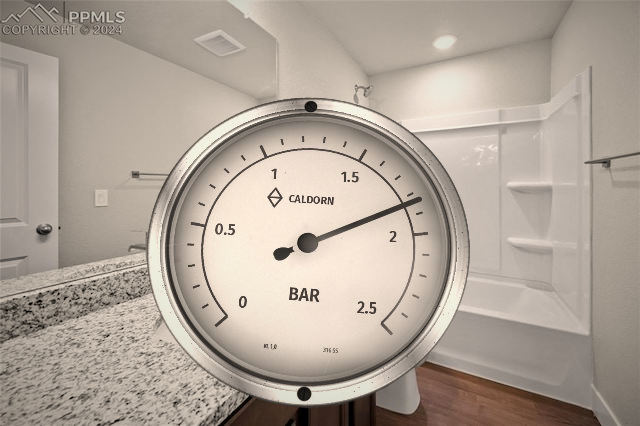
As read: 1.85 bar
